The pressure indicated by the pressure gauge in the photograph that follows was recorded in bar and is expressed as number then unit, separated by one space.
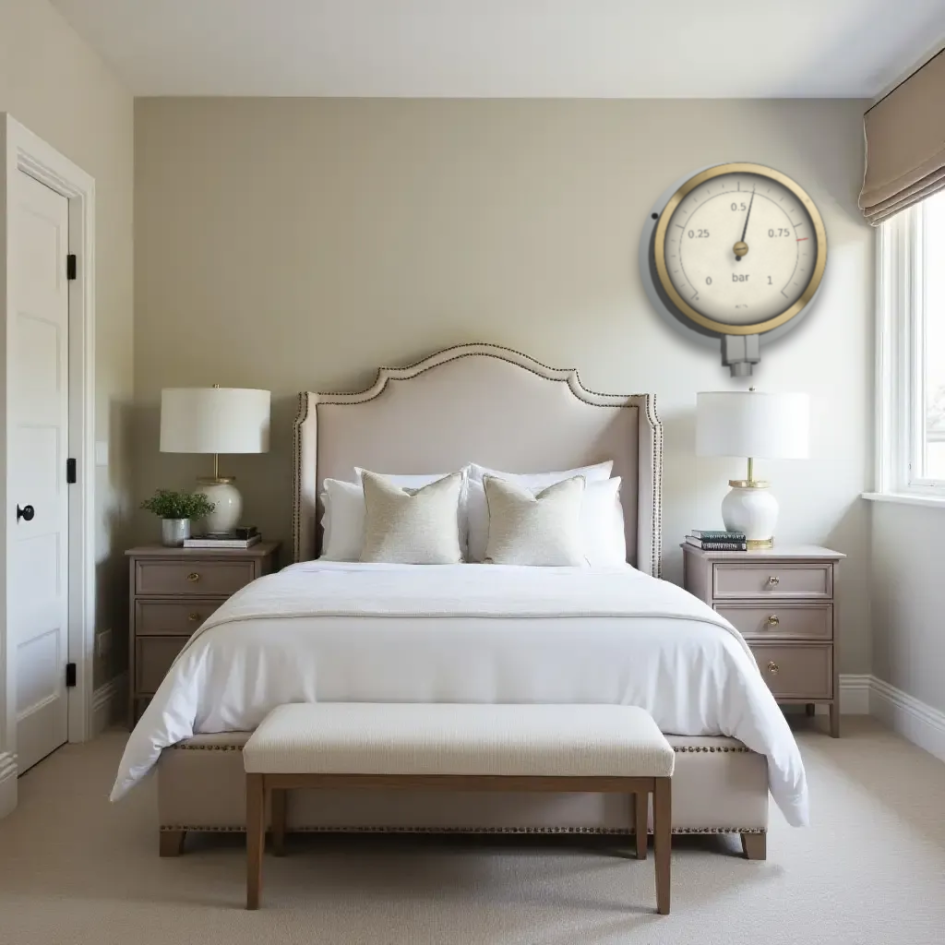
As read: 0.55 bar
